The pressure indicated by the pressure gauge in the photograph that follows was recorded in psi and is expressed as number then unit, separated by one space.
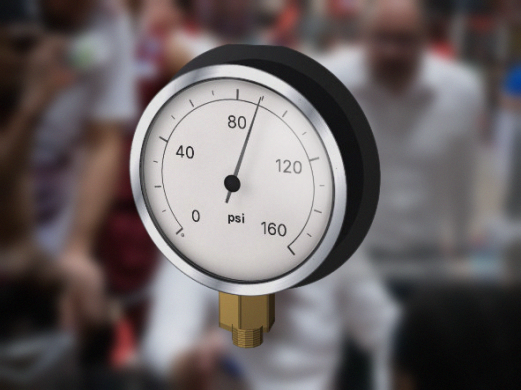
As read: 90 psi
